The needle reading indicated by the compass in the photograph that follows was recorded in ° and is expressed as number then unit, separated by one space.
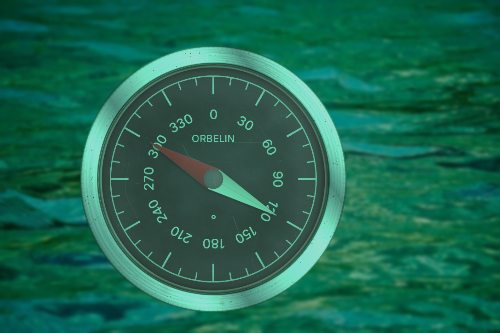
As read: 300 °
